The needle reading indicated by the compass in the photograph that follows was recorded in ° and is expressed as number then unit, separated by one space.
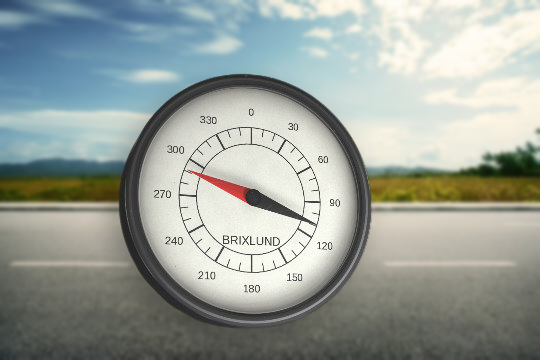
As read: 290 °
